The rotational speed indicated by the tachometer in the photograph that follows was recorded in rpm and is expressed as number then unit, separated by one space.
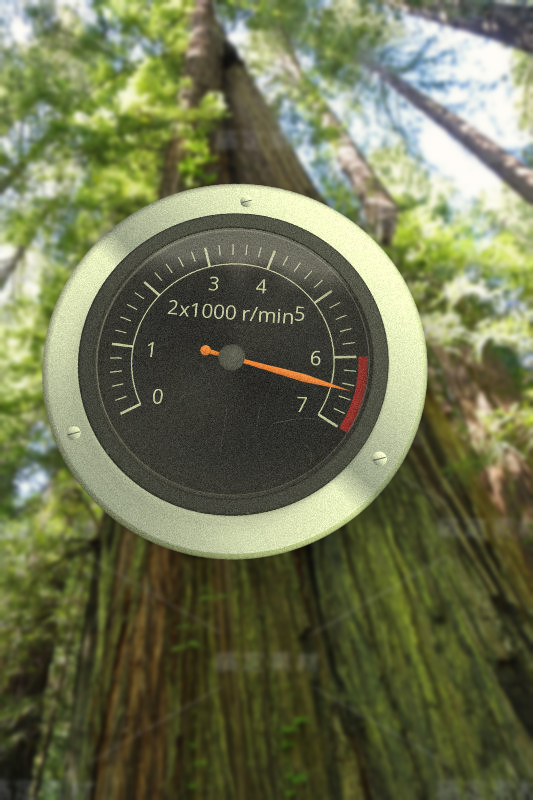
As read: 6500 rpm
